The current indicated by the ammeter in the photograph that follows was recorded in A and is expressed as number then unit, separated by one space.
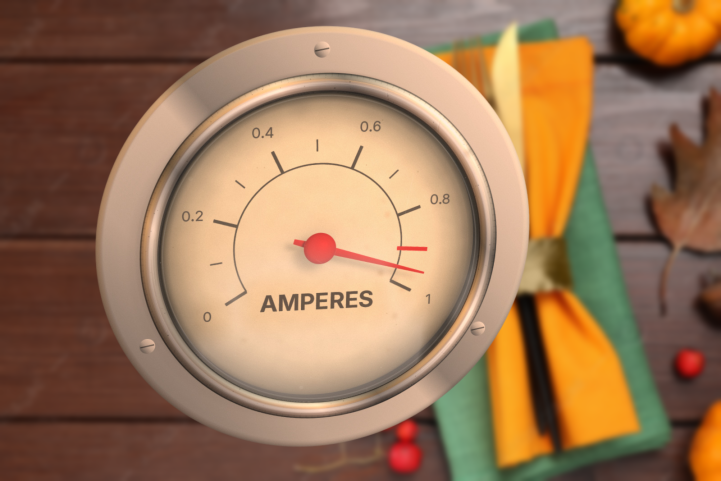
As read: 0.95 A
